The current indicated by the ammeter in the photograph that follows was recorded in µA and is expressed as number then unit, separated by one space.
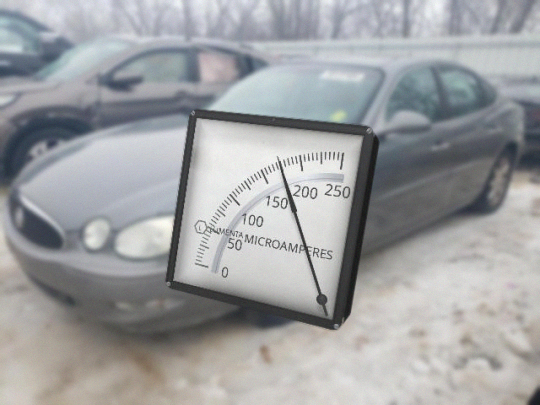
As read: 175 µA
